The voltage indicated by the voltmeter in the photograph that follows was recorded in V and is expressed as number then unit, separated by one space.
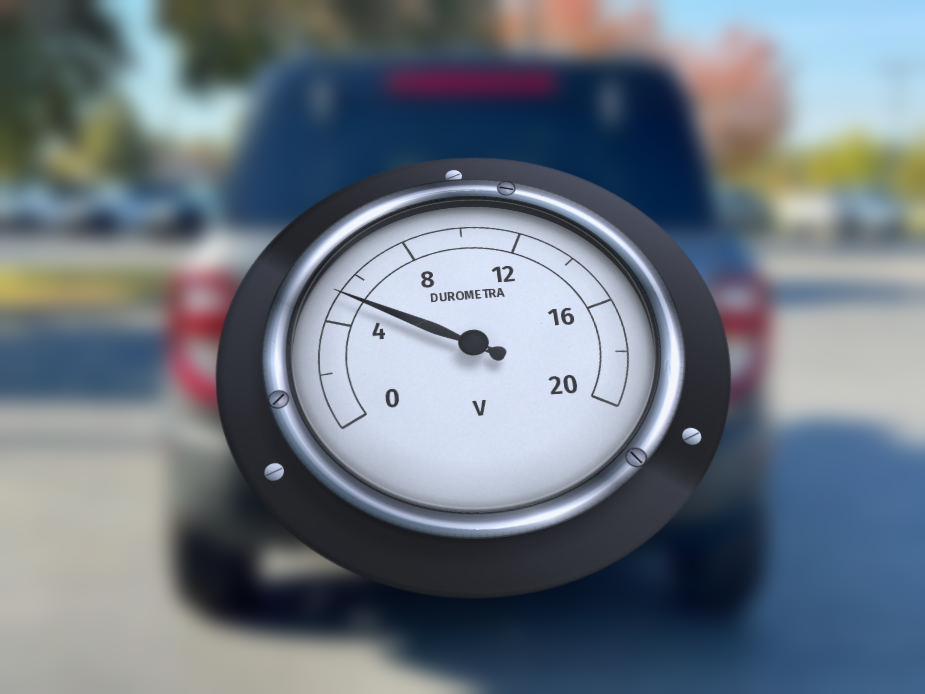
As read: 5 V
